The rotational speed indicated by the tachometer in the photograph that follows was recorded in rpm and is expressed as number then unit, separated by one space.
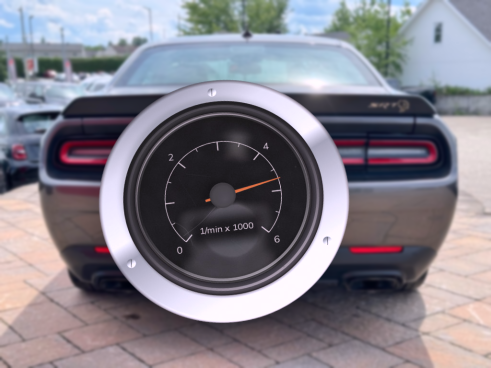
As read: 4750 rpm
